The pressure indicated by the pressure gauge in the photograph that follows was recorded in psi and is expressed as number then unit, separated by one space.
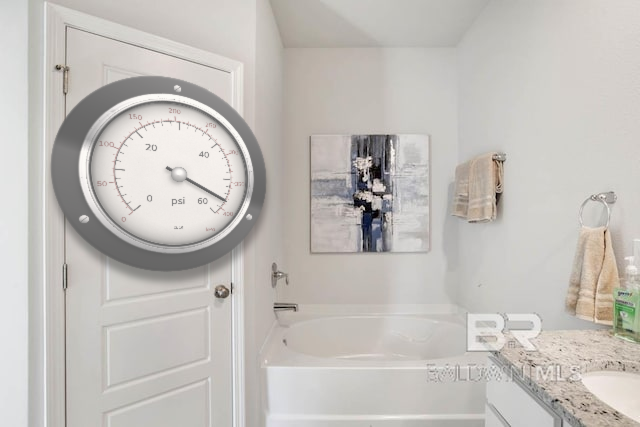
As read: 56 psi
